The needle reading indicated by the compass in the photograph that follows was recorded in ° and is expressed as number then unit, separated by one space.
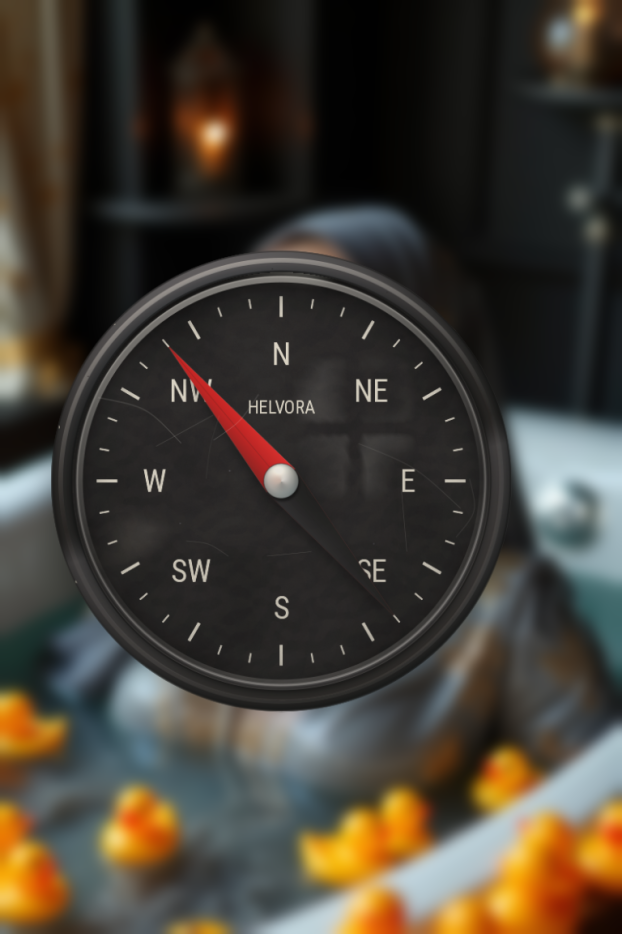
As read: 320 °
